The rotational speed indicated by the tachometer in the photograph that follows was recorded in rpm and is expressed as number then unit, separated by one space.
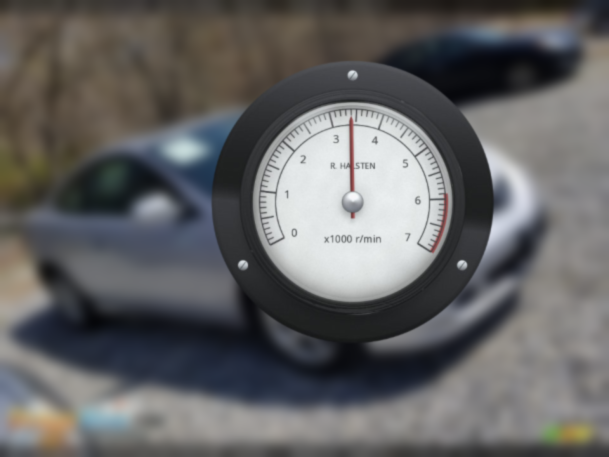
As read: 3400 rpm
